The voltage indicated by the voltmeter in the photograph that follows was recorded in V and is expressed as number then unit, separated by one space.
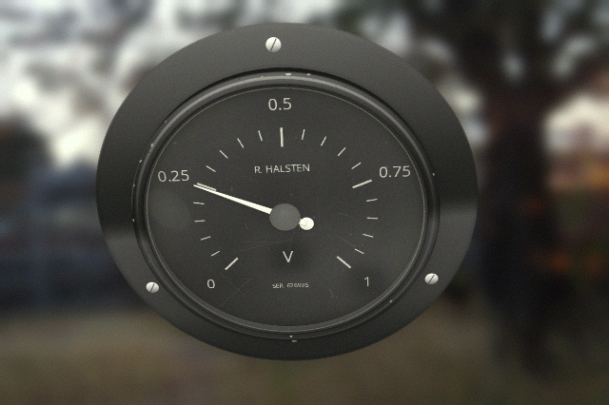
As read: 0.25 V
